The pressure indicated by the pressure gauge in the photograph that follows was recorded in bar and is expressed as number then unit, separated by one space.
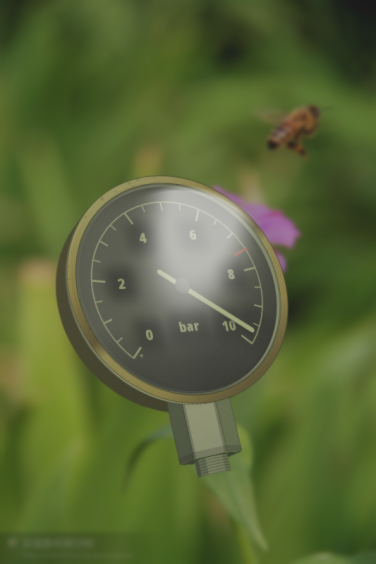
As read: 9.75 bar
